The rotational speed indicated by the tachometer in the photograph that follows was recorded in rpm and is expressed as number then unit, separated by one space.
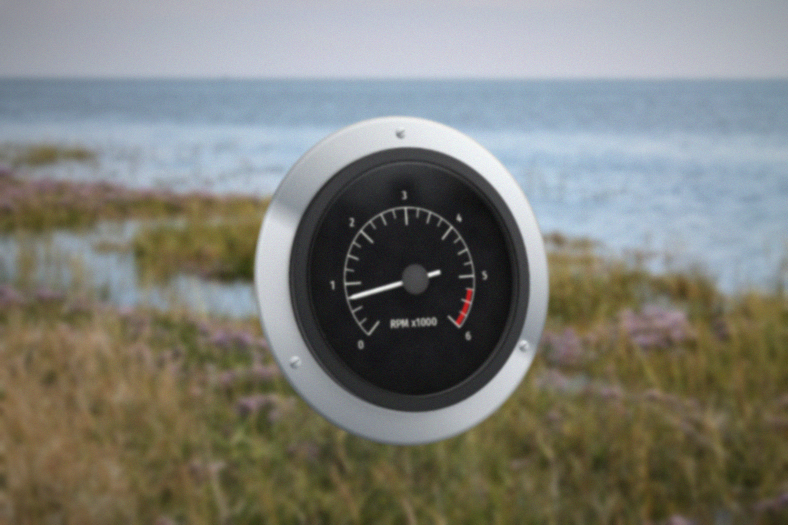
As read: 750 rpm
